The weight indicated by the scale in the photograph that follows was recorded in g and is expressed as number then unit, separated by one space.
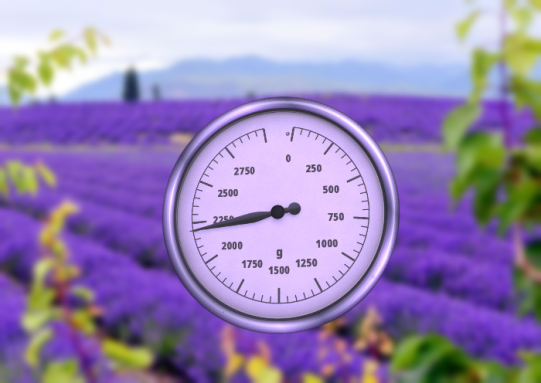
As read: 2200 g
